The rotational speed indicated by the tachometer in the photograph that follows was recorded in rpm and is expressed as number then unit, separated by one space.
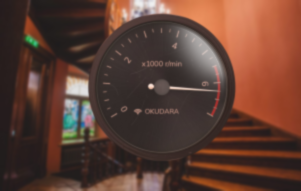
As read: 6250 rpm
